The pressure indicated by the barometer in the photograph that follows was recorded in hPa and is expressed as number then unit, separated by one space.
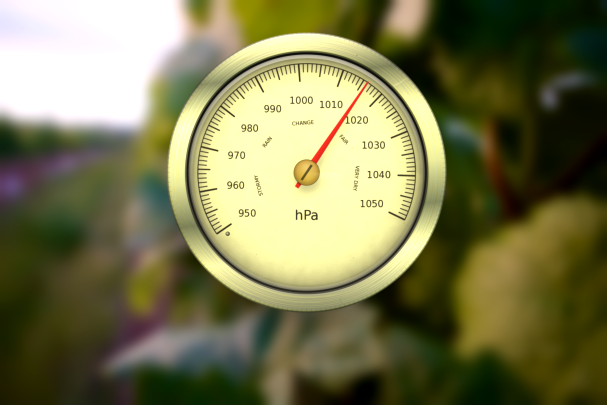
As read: 1016 hPa
